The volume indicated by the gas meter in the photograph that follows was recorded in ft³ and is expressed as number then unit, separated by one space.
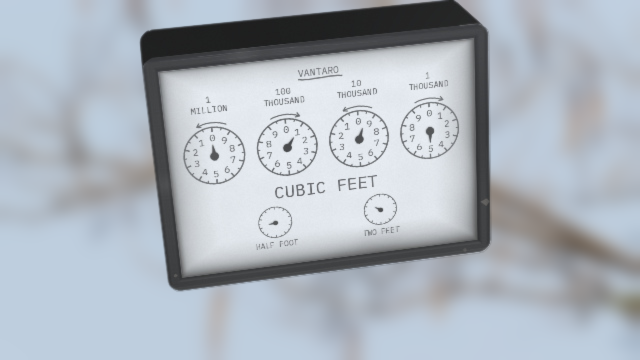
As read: 9500 ft³
